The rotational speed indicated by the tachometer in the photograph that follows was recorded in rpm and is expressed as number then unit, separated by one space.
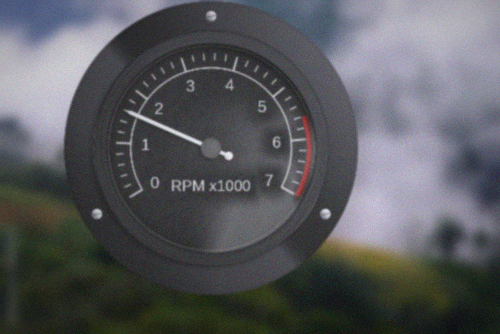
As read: 1600 rpm
